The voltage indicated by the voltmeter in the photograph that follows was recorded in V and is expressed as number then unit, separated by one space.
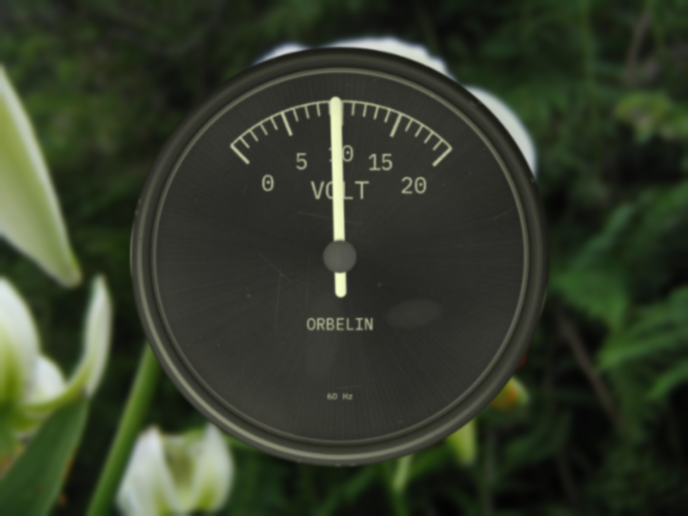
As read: 9.5 V
